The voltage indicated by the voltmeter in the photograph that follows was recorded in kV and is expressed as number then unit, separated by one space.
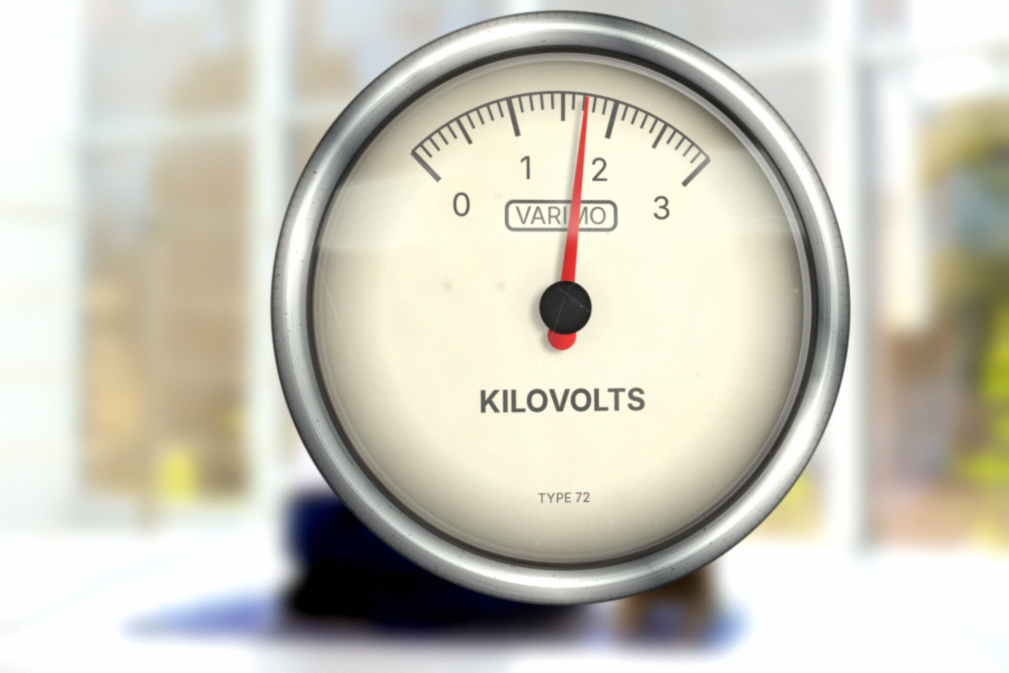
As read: 1.7 kV
